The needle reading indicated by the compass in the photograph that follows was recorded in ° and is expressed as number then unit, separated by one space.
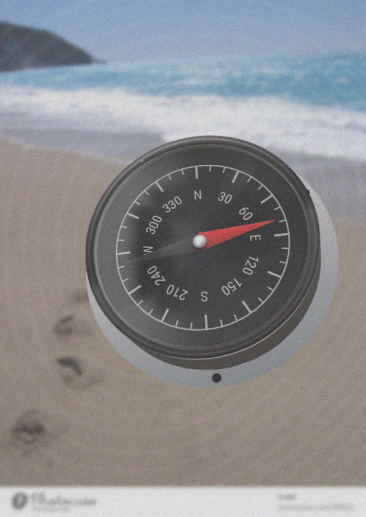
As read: 80 °
